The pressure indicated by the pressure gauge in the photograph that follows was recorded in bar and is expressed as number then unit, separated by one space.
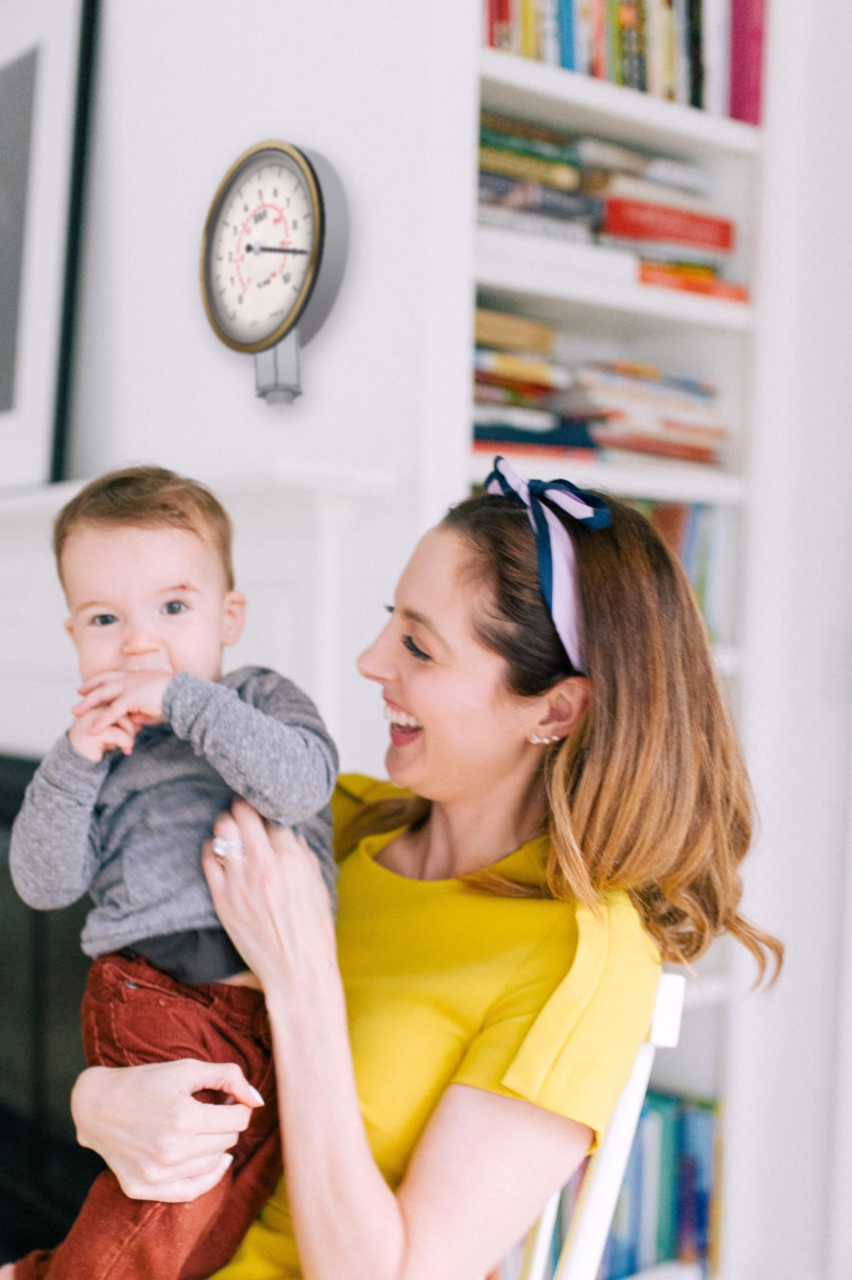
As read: 9 bar
